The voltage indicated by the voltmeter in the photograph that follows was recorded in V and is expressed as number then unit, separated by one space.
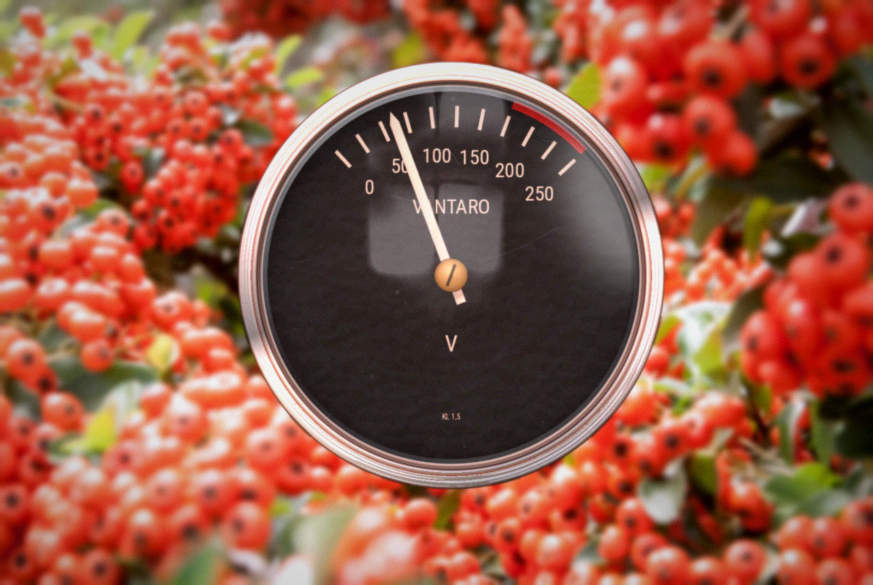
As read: 62.5 V
